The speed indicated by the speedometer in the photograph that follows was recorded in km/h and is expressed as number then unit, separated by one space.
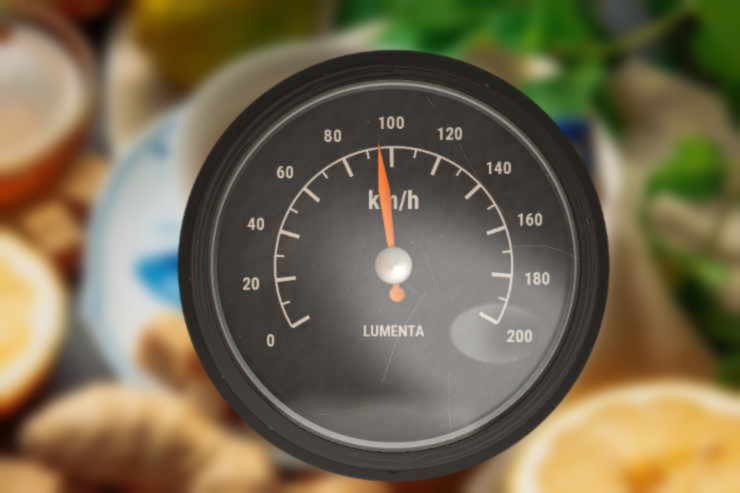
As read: 95 km/h
